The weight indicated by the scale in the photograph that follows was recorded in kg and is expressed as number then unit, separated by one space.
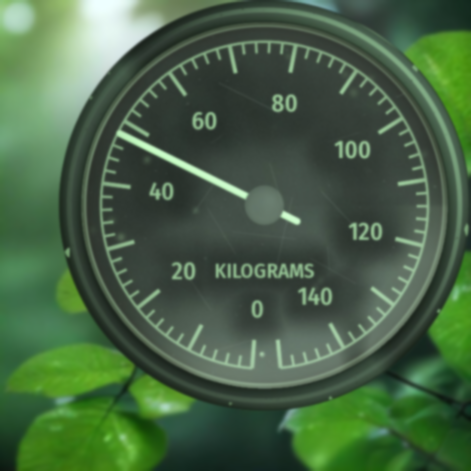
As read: 48 kg
